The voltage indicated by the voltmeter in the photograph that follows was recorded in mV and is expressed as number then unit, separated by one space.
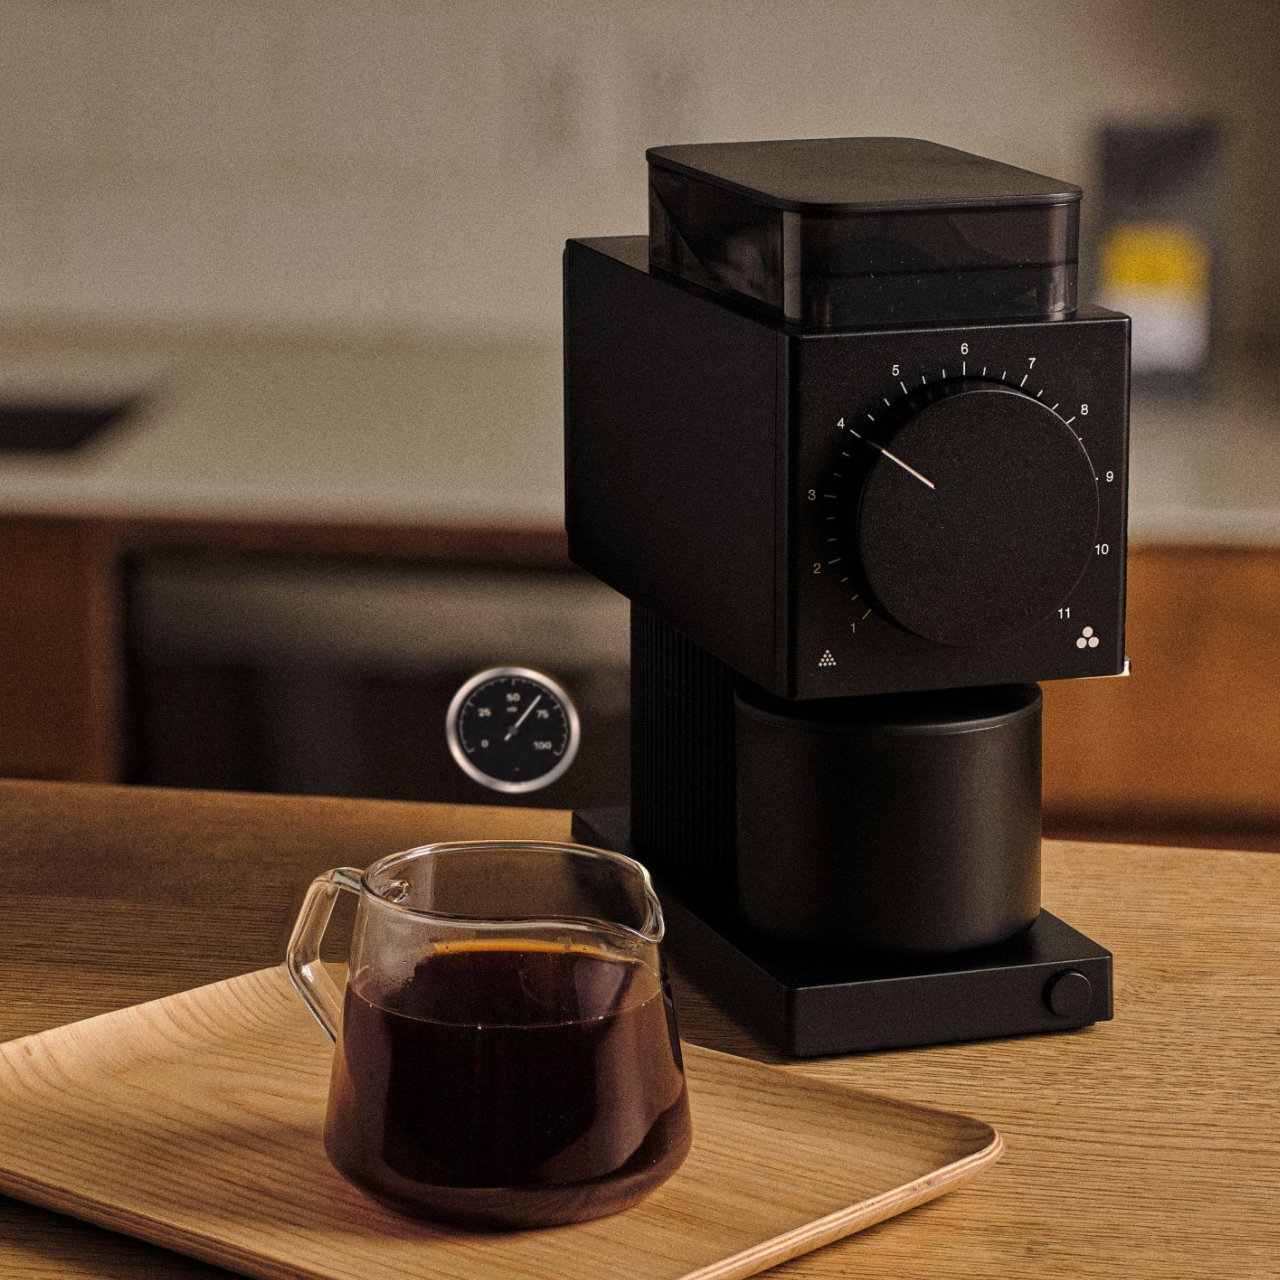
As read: 65 mV
